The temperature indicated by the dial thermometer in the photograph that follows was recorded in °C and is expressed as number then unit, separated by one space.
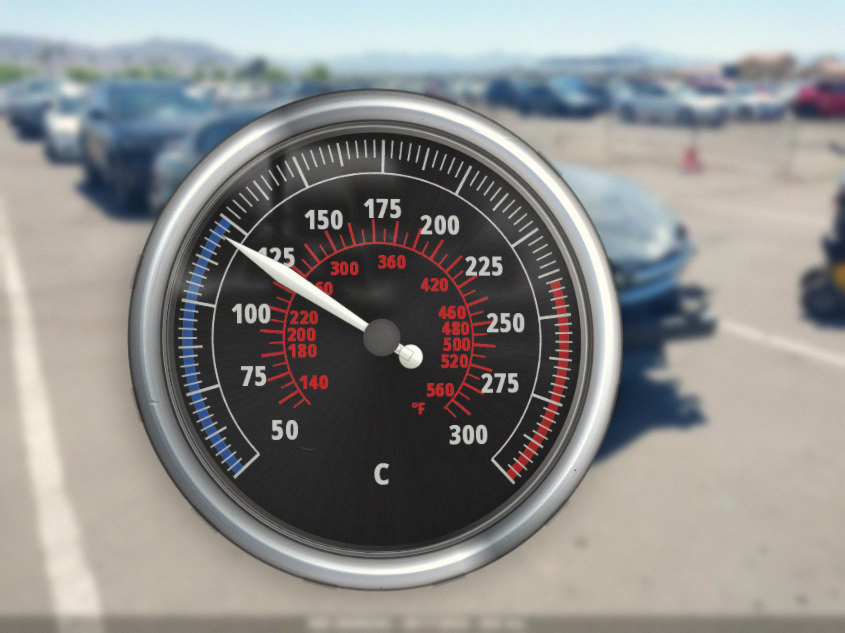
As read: 120 °C
